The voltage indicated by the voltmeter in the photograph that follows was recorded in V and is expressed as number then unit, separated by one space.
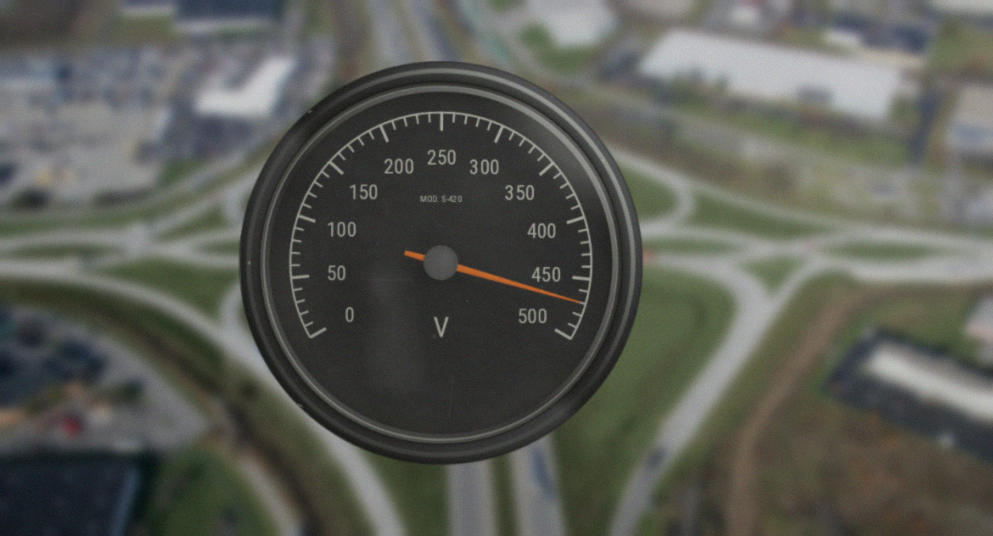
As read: 470 V
